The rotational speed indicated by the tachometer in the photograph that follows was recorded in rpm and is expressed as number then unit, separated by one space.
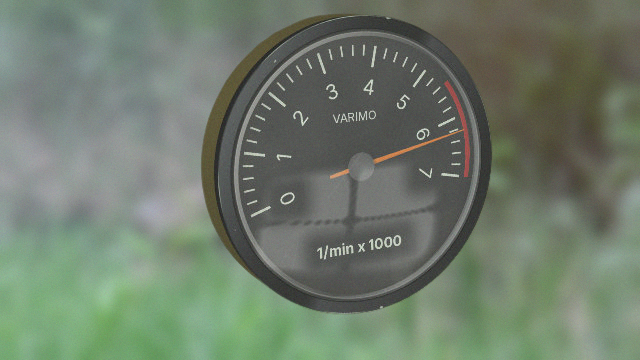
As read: 6200 rpm
